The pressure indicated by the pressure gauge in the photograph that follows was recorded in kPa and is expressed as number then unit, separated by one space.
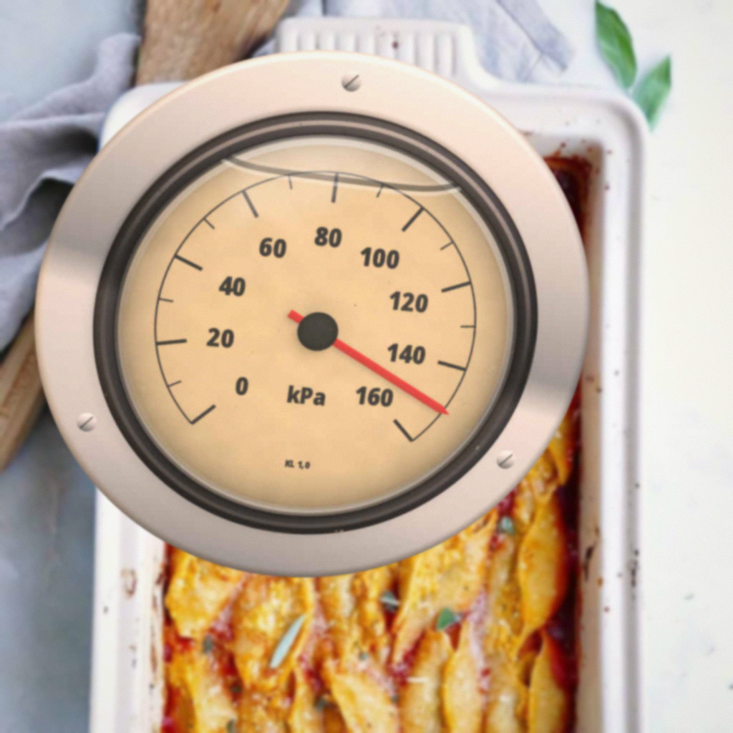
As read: 150 kPa
